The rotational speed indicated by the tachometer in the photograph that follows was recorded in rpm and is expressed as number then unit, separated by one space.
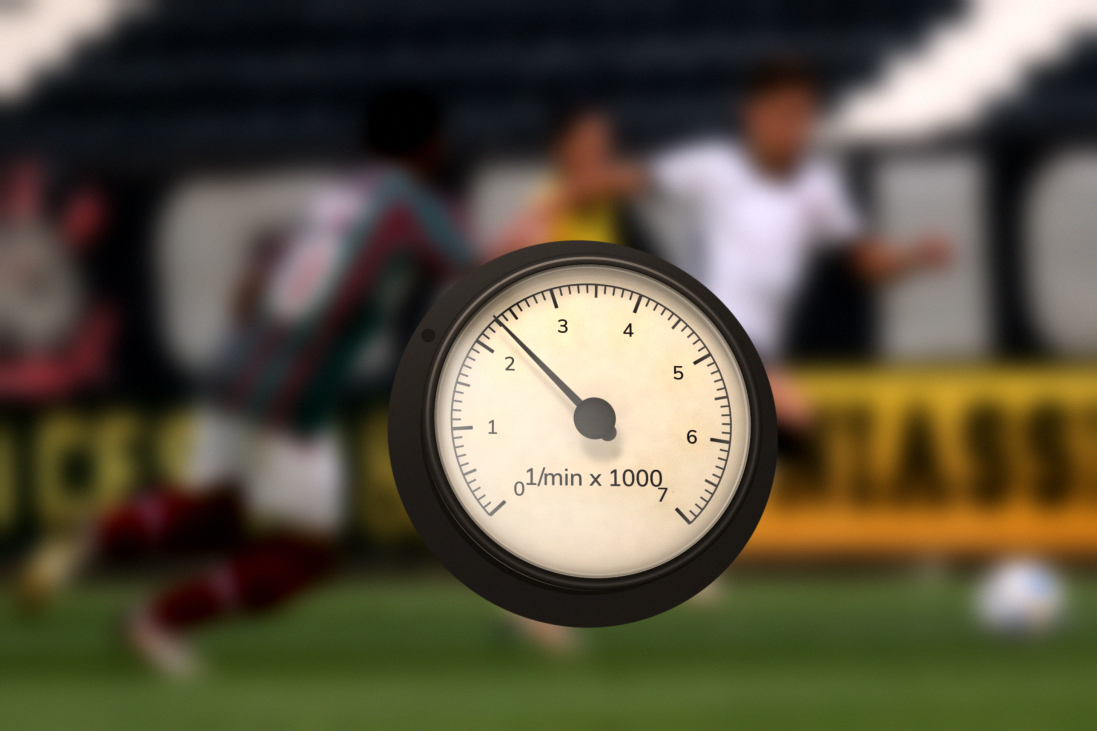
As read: 2300 rpm
